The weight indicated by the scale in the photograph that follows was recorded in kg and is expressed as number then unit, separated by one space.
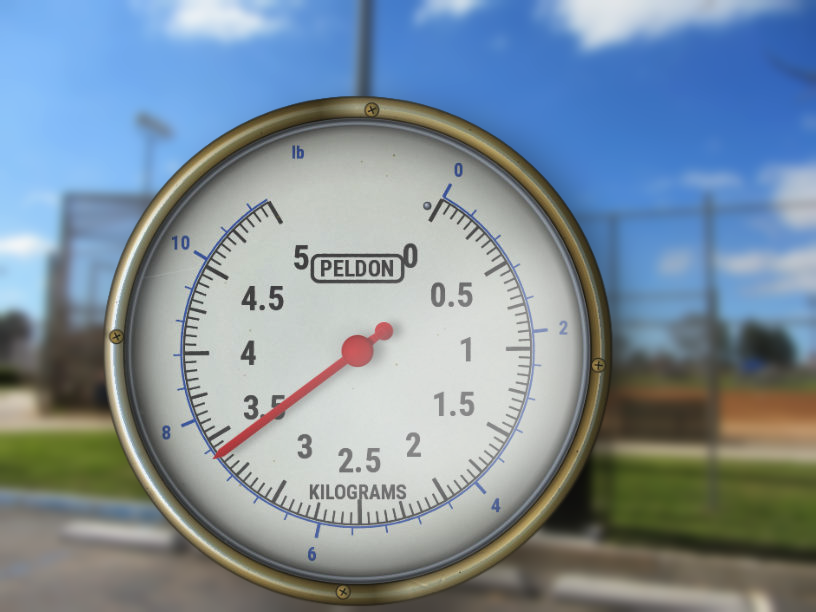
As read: 3.4 kg
